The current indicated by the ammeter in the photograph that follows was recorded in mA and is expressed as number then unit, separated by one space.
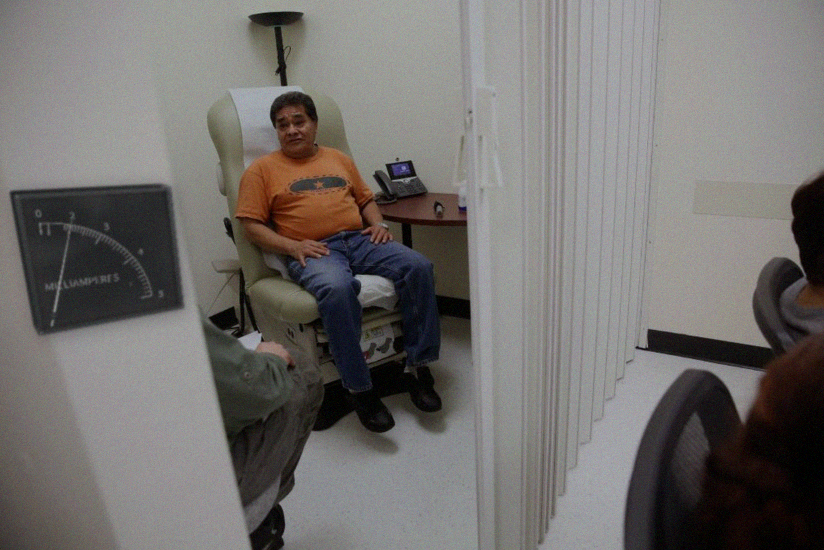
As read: 2 mA
